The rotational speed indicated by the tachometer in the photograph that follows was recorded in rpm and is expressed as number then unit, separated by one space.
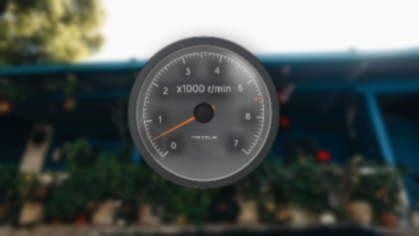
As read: 500 rpm
